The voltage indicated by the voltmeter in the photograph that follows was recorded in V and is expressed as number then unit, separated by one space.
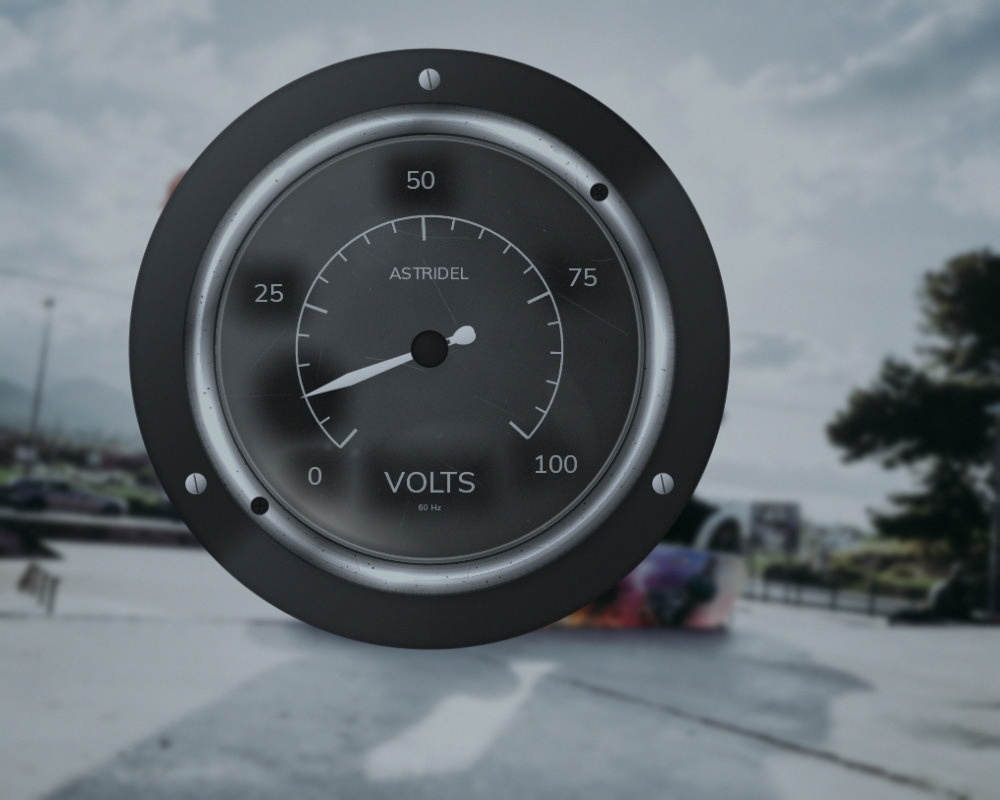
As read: 10 V
